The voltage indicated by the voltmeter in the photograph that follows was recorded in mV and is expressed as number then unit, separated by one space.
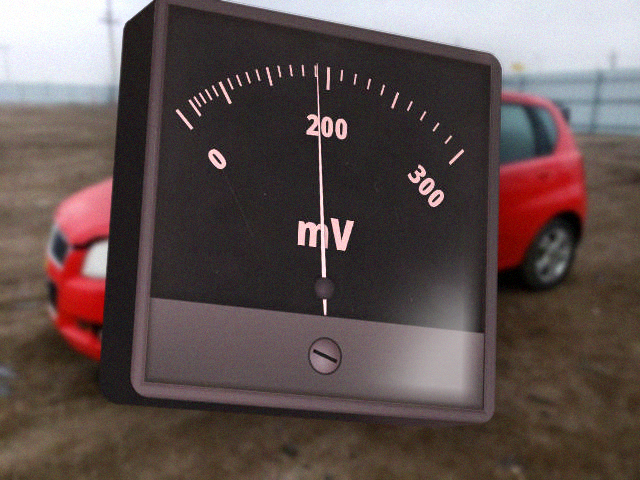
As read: 190 mV
